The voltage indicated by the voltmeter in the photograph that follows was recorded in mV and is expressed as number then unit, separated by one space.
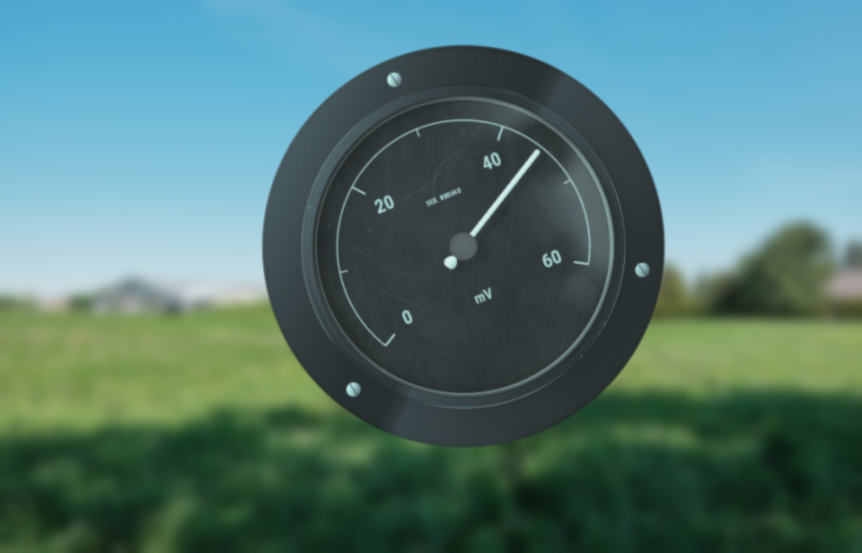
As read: 45 mV
